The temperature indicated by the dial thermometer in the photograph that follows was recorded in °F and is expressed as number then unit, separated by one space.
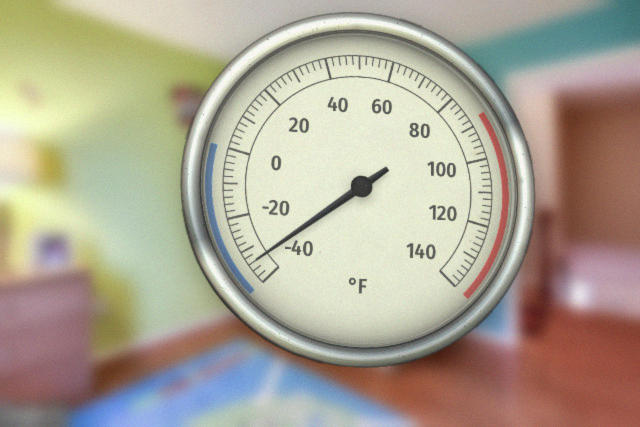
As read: -34 °F
